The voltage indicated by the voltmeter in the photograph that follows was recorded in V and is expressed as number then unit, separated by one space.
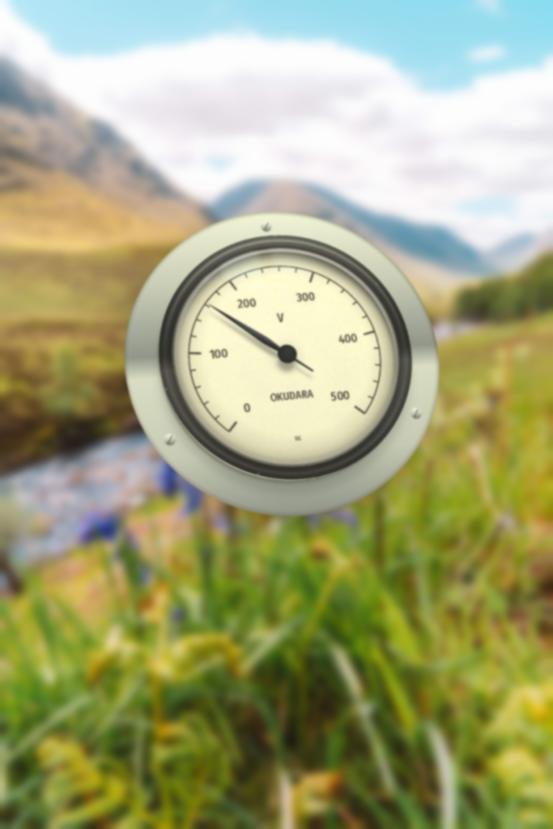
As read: 160 V
